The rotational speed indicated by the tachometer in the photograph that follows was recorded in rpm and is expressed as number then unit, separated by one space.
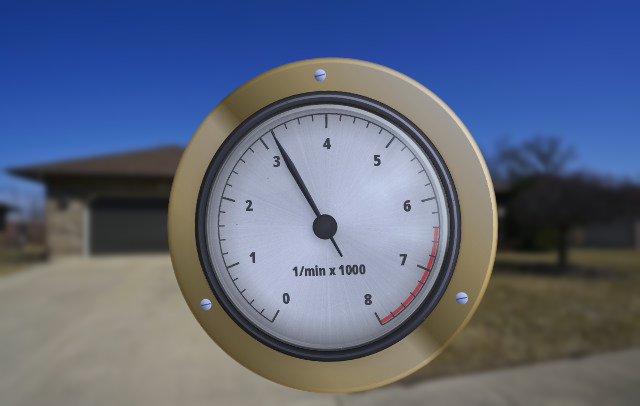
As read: 3200 rpm
